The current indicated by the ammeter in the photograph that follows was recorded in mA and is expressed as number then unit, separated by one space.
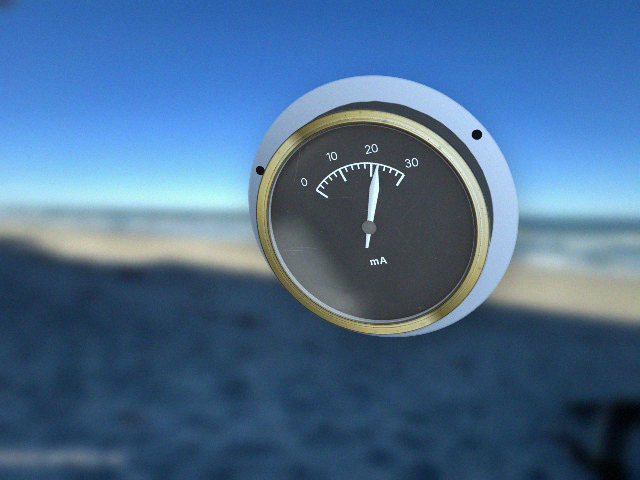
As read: 22 mA
